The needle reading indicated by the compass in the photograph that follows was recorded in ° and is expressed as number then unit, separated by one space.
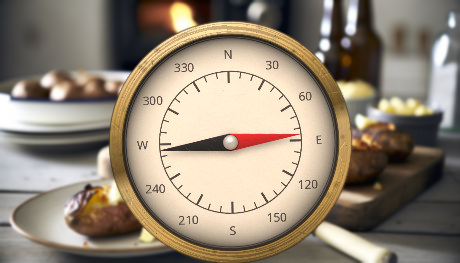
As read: 85 °
